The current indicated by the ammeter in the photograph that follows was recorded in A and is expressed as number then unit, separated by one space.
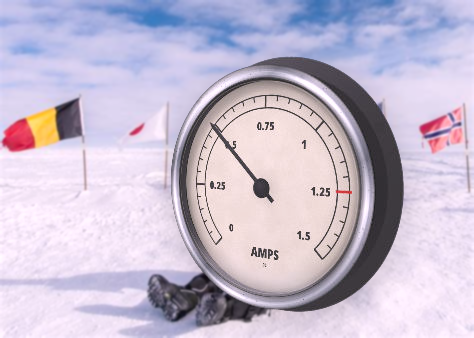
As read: 0.5 A
